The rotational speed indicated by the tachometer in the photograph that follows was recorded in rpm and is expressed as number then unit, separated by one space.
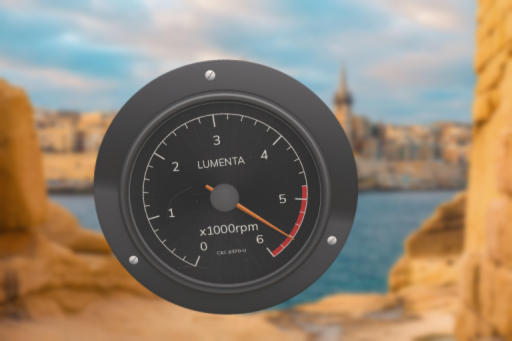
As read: 5600 rpm
